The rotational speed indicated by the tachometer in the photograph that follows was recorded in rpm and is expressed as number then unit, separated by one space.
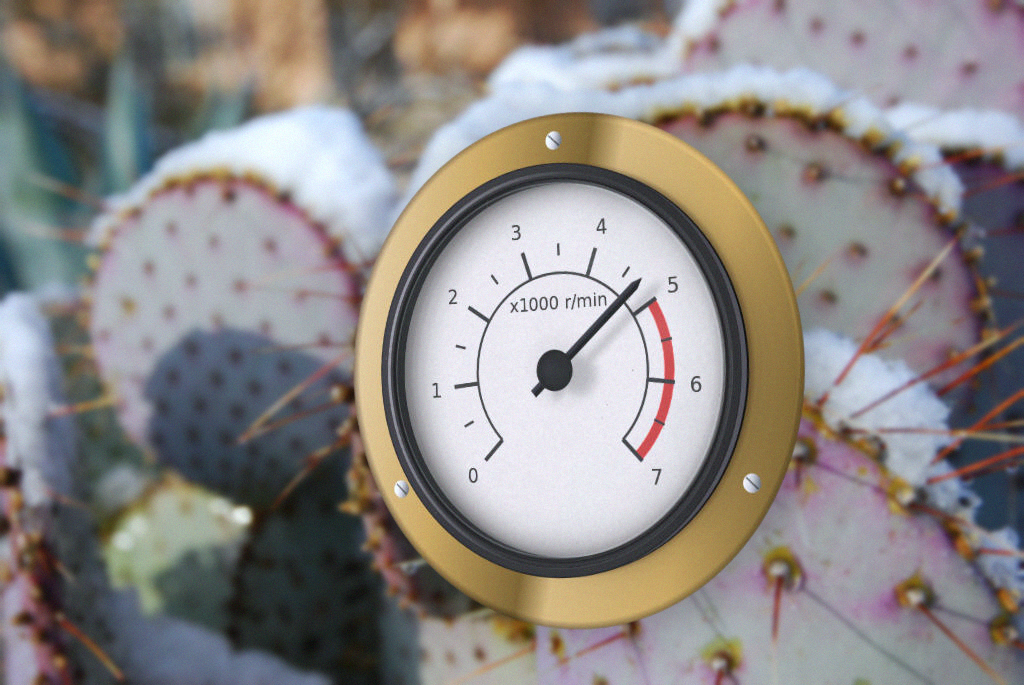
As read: 4750 rpm
